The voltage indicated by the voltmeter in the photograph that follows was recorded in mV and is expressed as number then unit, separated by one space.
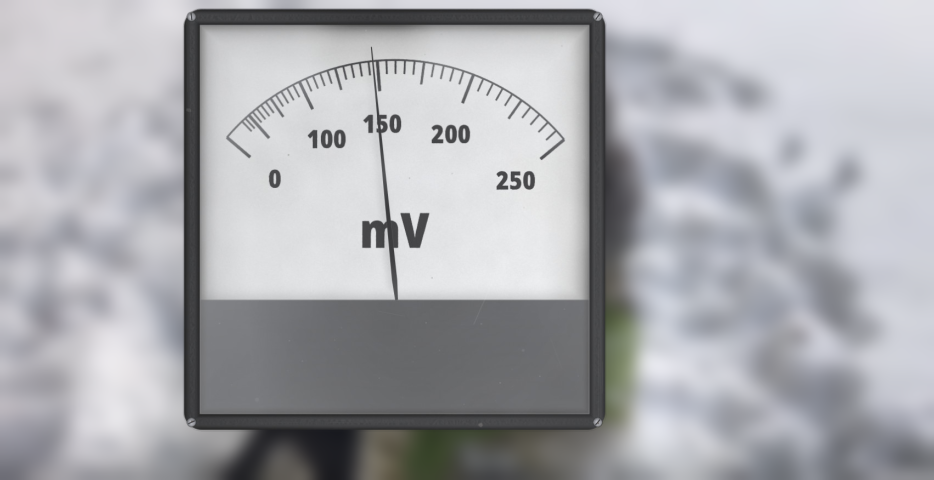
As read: 147.5 mV
